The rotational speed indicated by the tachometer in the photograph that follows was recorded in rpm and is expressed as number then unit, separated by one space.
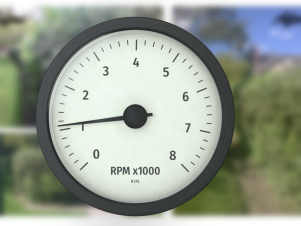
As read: 1100 rpm
